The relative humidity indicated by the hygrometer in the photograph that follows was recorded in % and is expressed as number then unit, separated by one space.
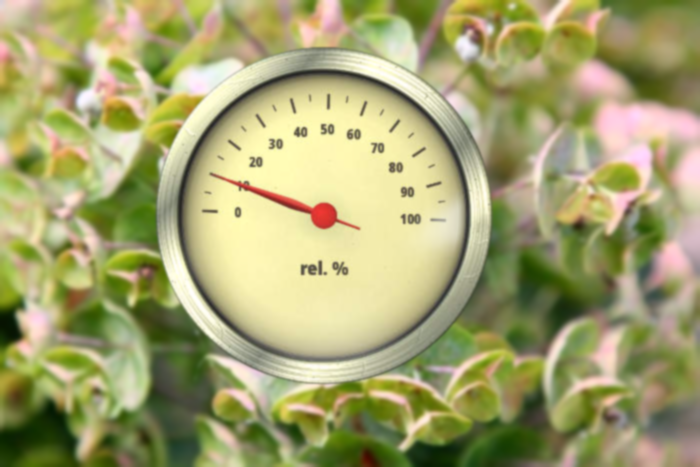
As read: 10 %
